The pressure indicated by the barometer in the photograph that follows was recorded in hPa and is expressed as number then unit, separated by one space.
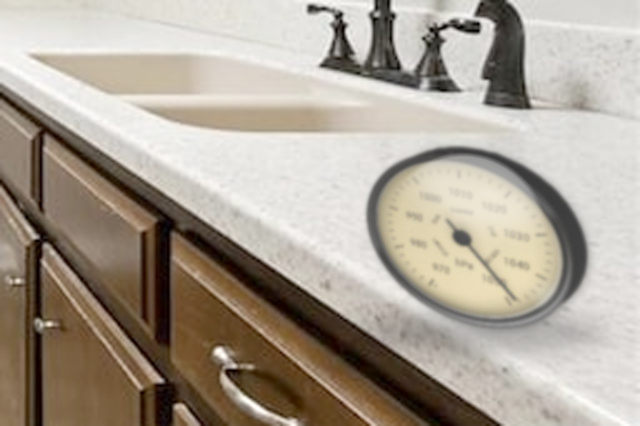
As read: 1048 hPa
